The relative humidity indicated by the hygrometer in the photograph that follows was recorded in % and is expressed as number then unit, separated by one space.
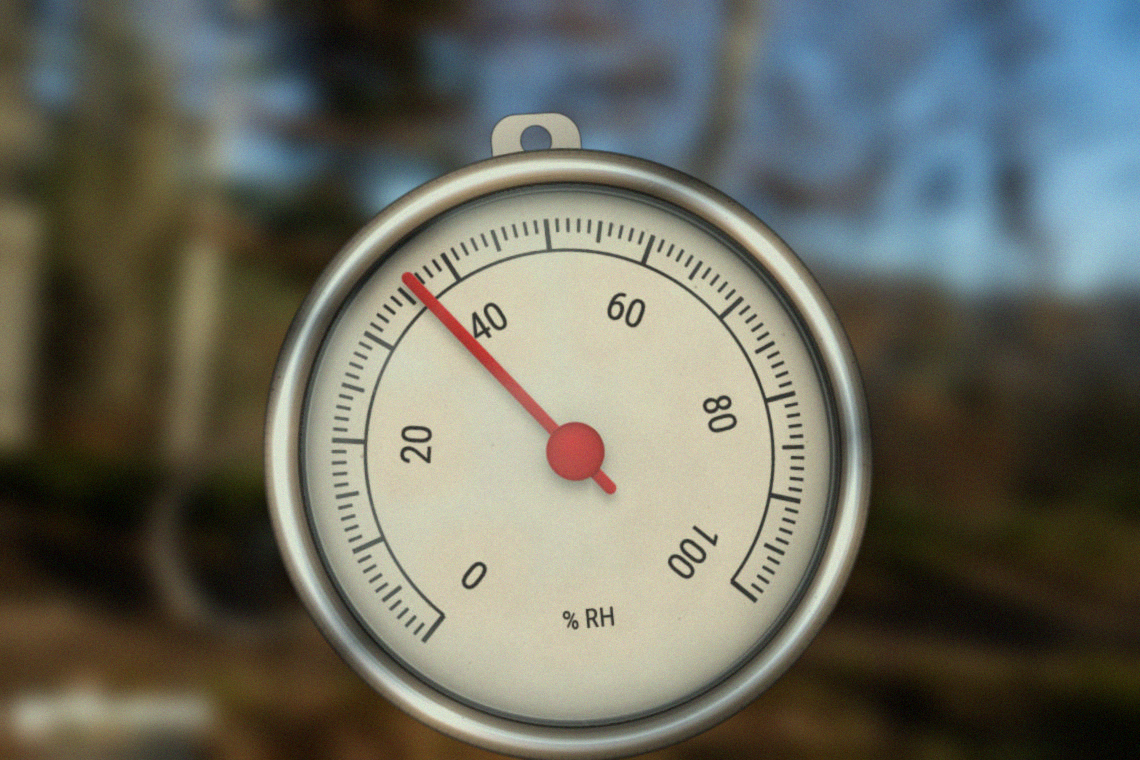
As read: 36 %
